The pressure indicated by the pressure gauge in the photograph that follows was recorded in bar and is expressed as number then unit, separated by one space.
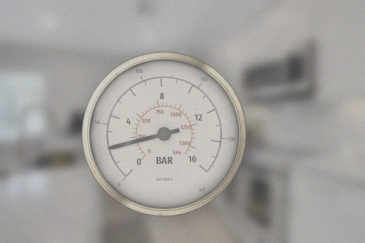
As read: 2 bar
